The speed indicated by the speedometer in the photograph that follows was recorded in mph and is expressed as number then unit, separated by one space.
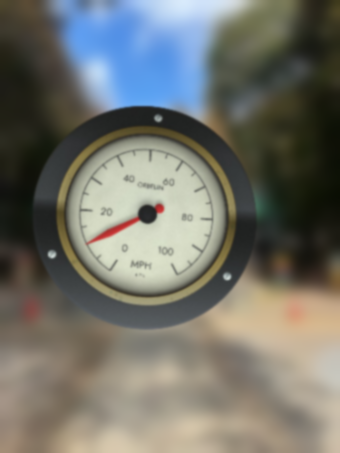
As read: 10 mph
